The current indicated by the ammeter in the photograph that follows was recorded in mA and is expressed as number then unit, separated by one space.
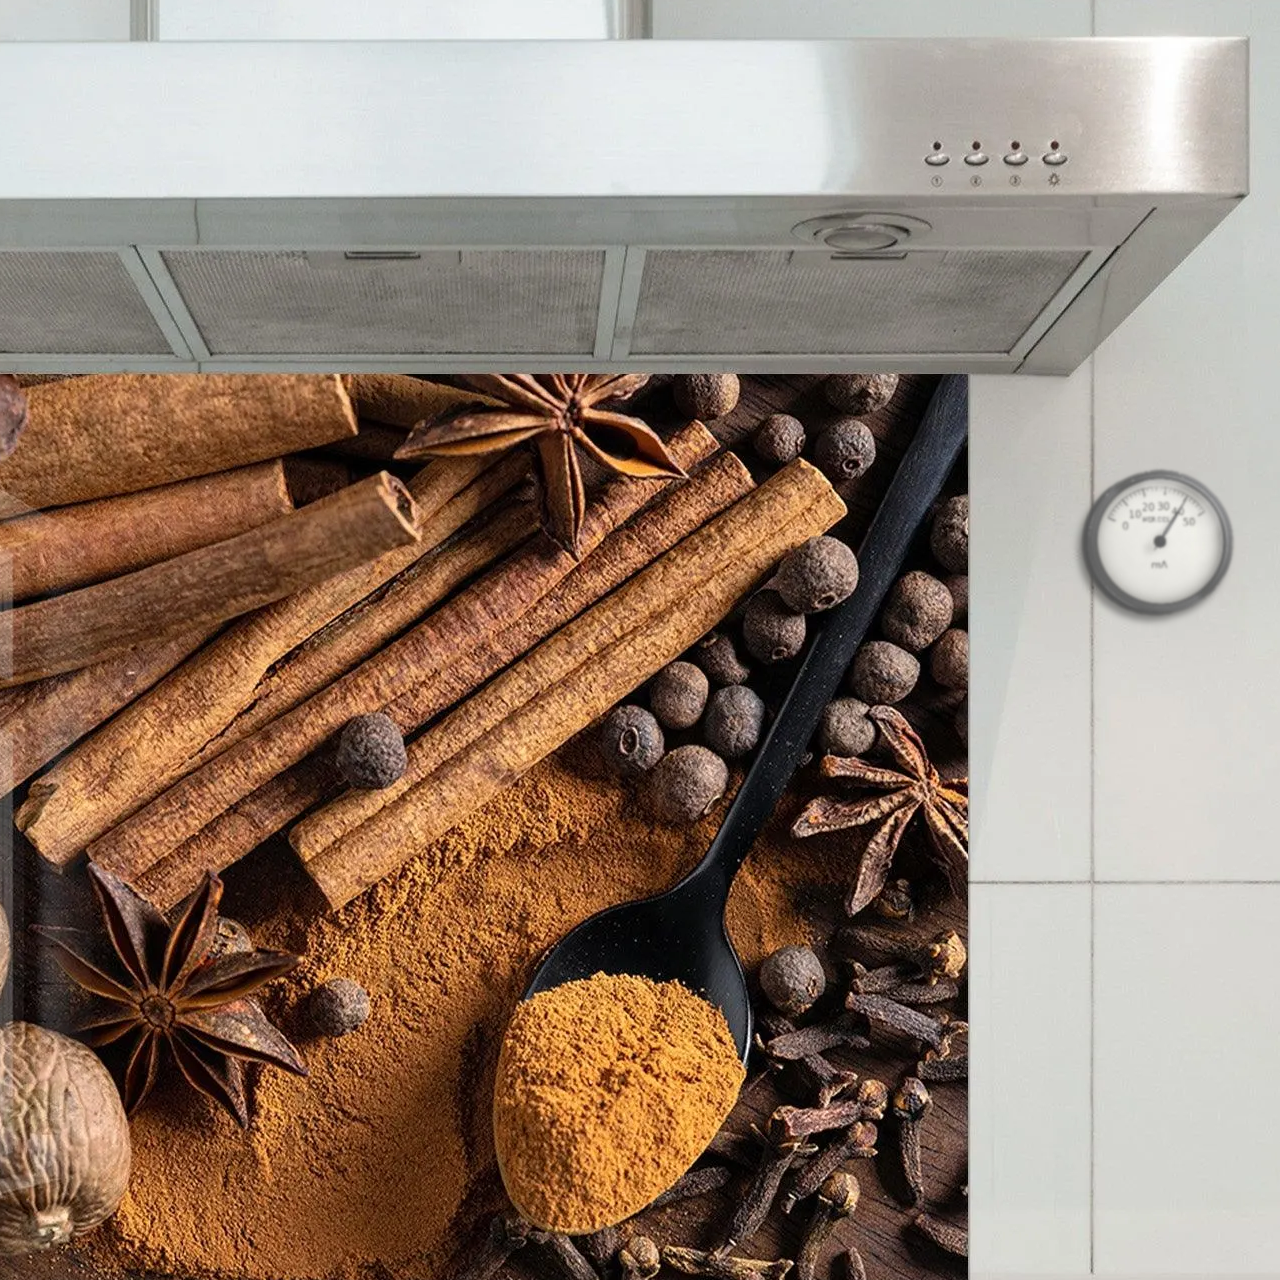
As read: 40 mA
